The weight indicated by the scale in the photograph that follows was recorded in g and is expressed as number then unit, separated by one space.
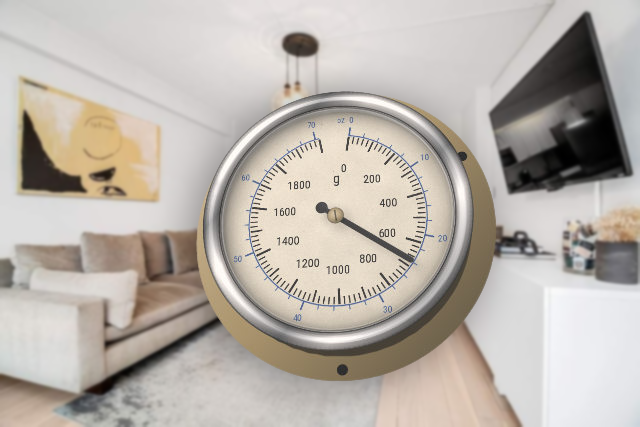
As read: 680 g
